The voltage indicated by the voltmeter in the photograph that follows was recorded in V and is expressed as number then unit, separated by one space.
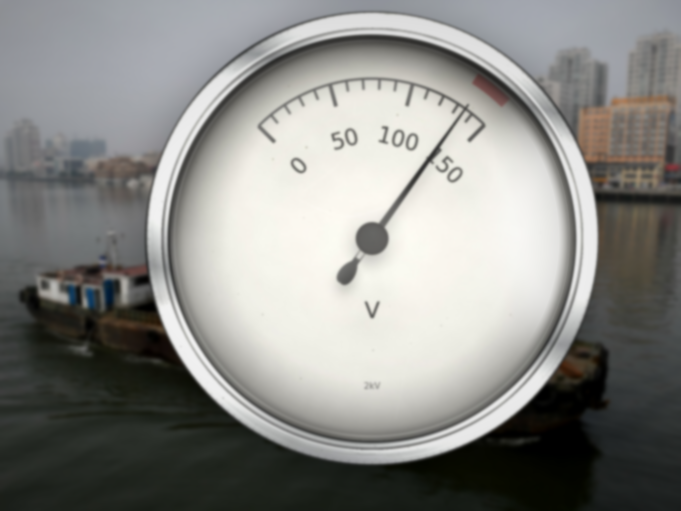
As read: 135 V
